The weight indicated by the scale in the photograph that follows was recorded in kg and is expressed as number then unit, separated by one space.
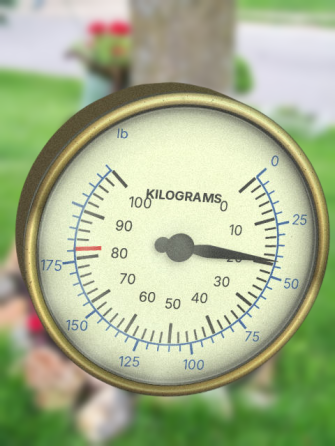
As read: 19 kg
